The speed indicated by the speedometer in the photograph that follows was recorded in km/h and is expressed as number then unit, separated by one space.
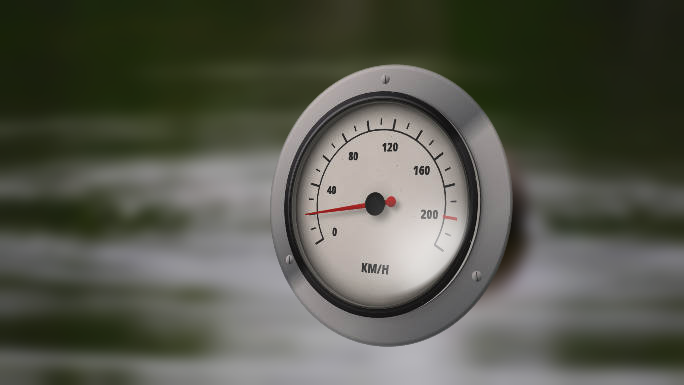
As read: 20 km/h
